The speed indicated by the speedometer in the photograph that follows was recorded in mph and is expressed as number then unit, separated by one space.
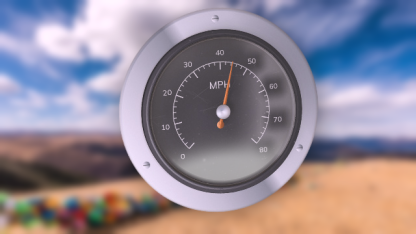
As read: 44 mph
